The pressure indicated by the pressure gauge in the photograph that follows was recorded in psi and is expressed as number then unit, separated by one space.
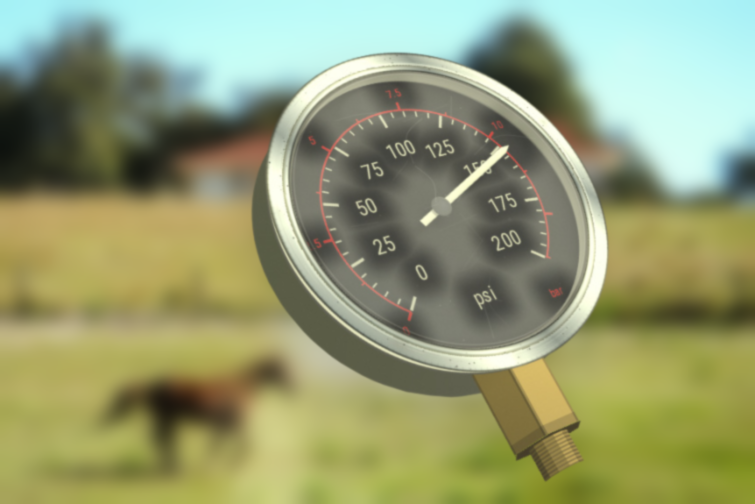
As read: 152.5 psi
